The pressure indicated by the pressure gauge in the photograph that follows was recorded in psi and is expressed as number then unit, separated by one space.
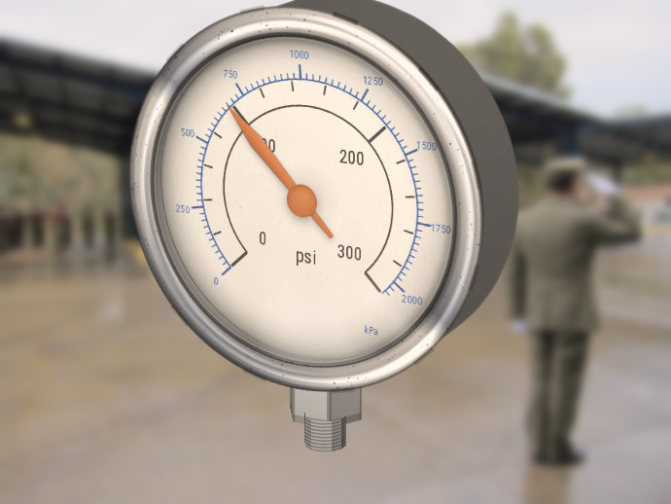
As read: 100 psi
